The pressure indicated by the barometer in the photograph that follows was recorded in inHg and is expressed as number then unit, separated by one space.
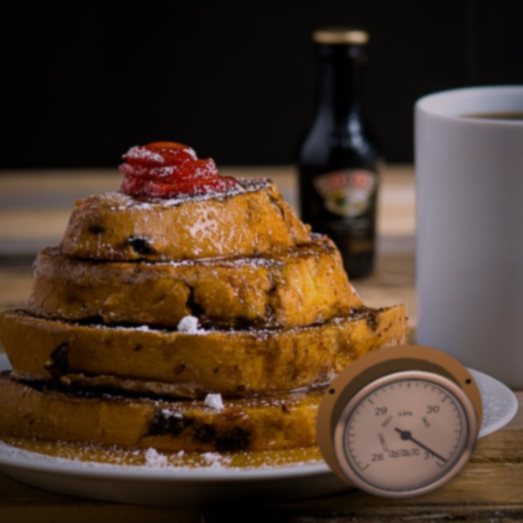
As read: 30.9 inHg
